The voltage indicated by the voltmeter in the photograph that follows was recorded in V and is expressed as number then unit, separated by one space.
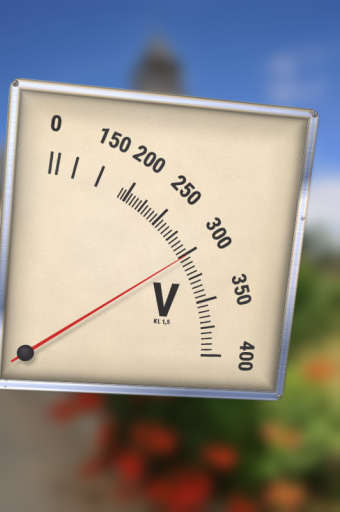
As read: 300 V
